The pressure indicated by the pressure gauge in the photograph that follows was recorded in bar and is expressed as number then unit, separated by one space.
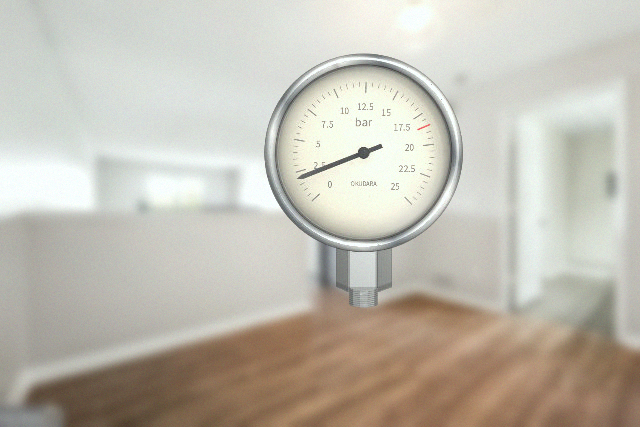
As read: 2 bar
